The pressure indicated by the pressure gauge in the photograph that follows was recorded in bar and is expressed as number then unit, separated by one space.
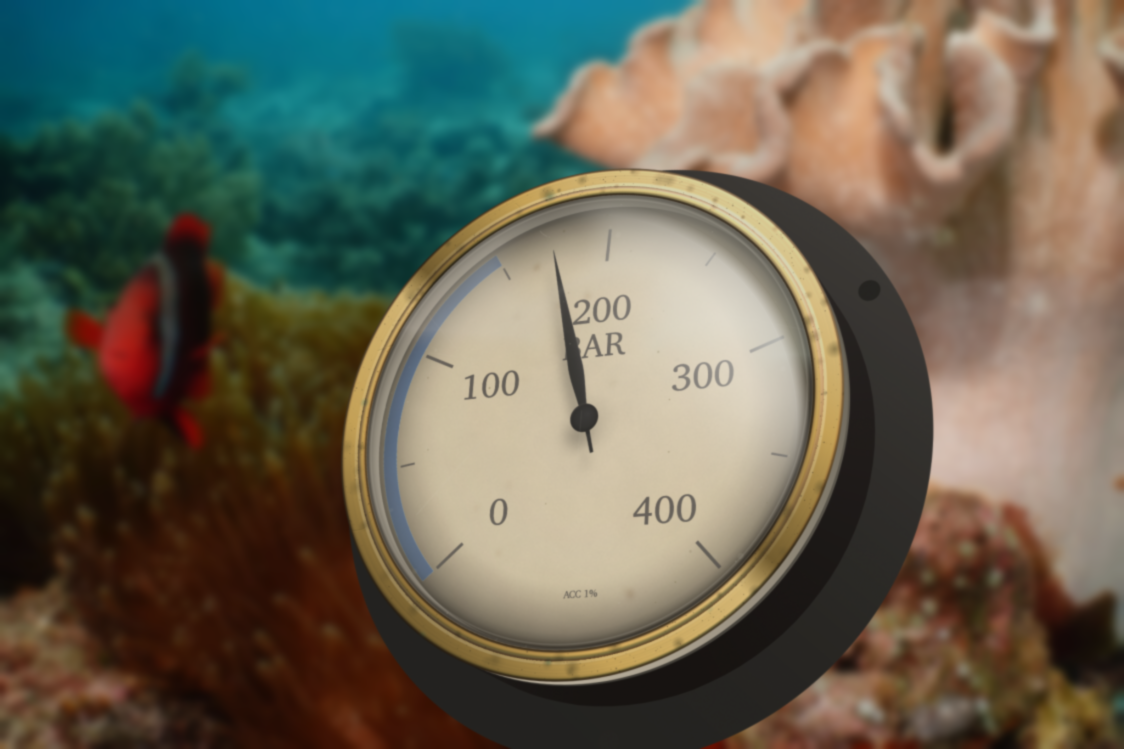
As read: 175 bar
